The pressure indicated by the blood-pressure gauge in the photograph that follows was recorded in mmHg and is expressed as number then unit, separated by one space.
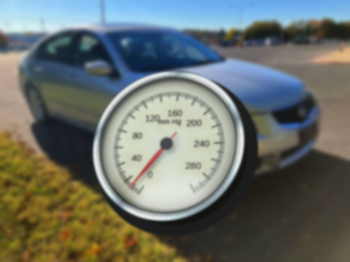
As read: 10 mmHg
